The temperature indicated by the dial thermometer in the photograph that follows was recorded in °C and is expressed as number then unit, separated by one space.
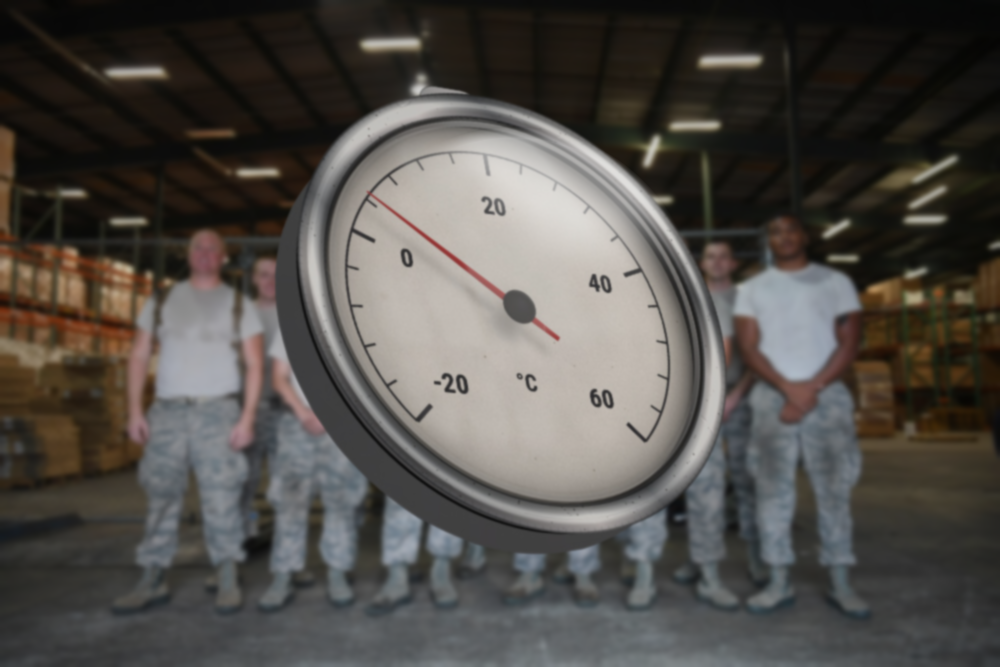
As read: 4 °C
